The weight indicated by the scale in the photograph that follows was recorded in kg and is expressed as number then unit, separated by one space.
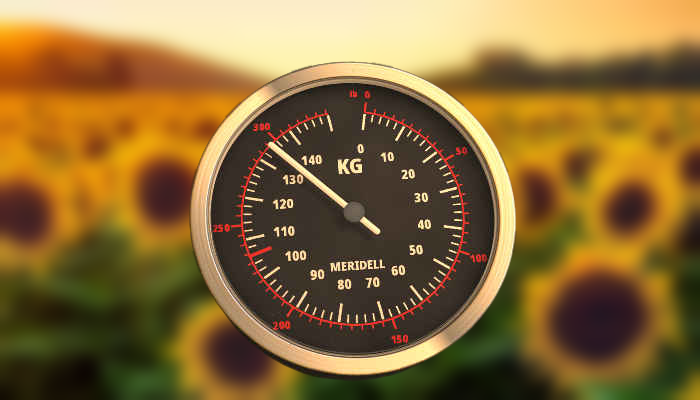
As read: 134 kg
